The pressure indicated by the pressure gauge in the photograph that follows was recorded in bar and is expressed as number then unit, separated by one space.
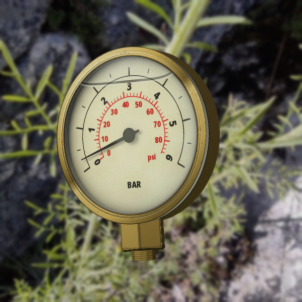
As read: 0.25 bar
